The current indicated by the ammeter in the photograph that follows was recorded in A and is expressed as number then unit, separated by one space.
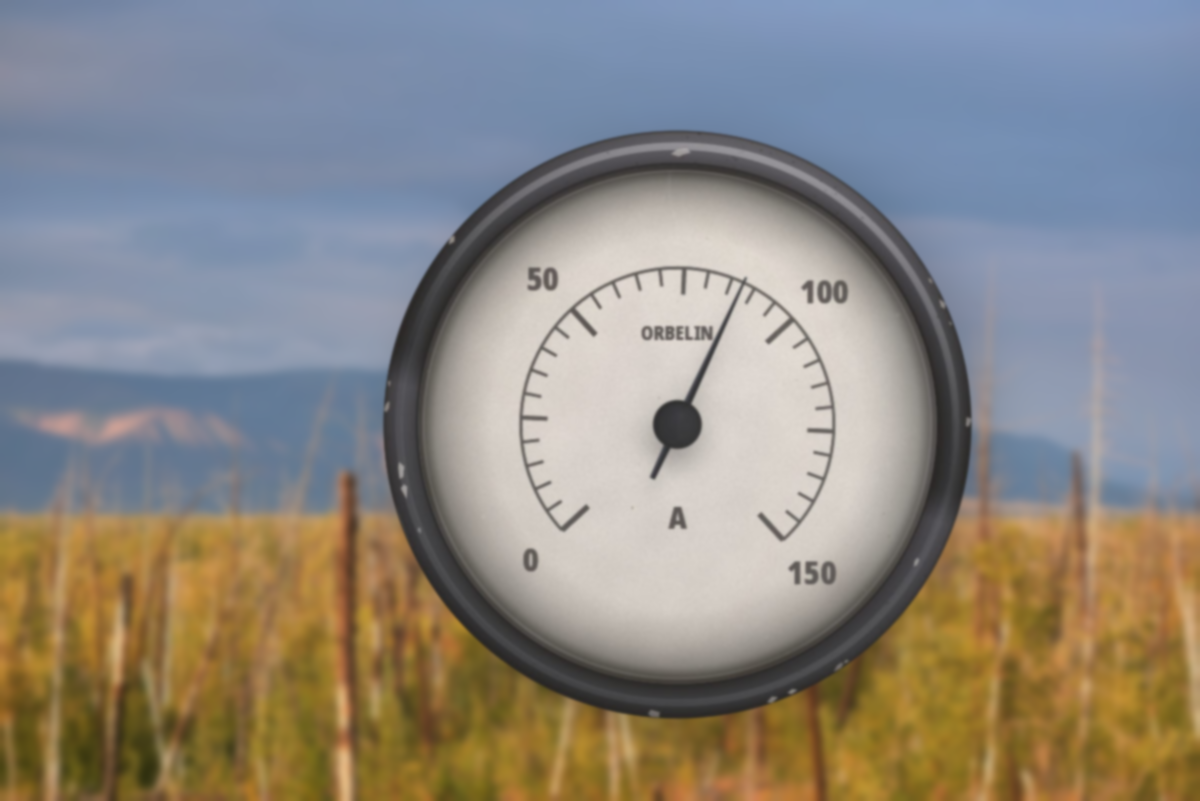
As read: 87.5 A
